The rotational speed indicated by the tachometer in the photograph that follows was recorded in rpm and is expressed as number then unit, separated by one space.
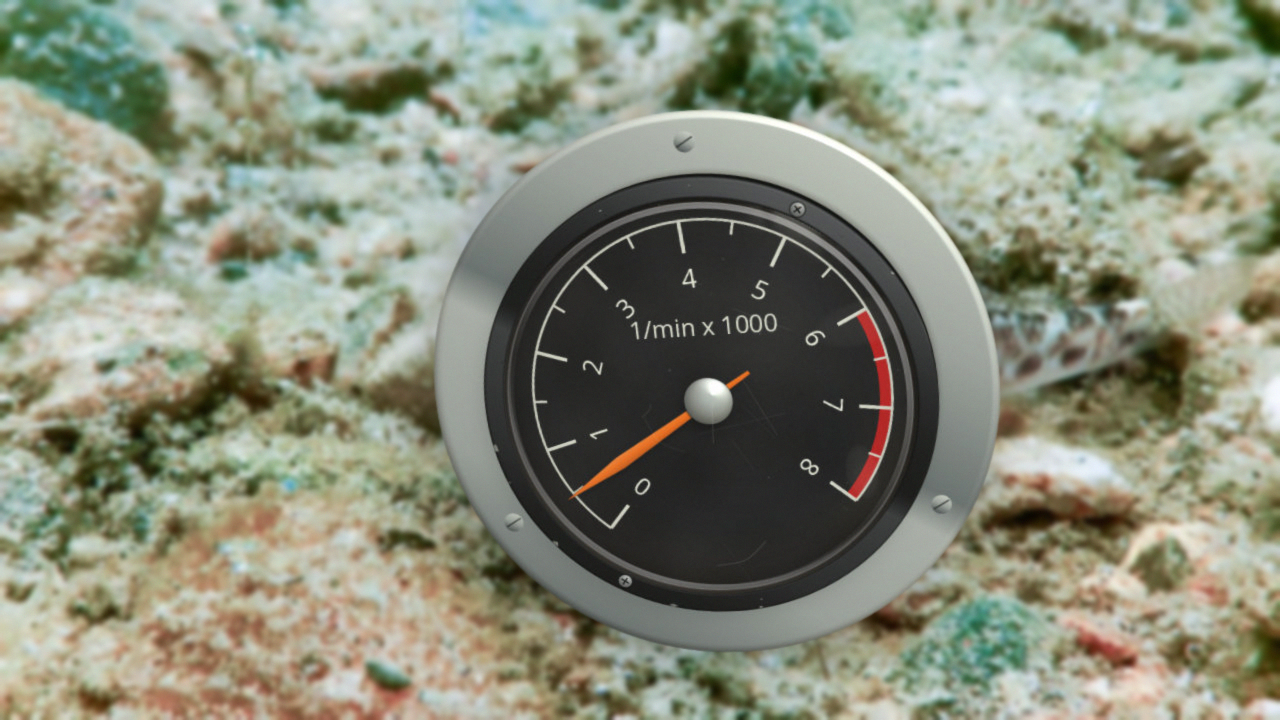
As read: 500 rpm
